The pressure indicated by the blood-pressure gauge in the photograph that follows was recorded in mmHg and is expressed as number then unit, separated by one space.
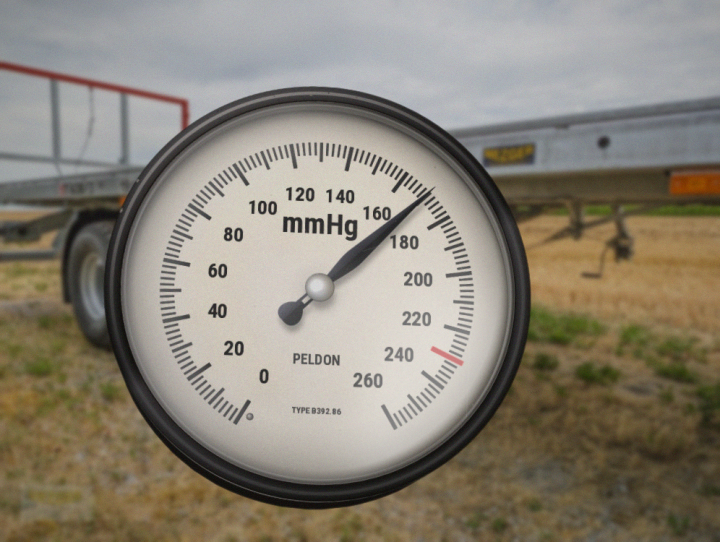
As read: 170 mmHg
